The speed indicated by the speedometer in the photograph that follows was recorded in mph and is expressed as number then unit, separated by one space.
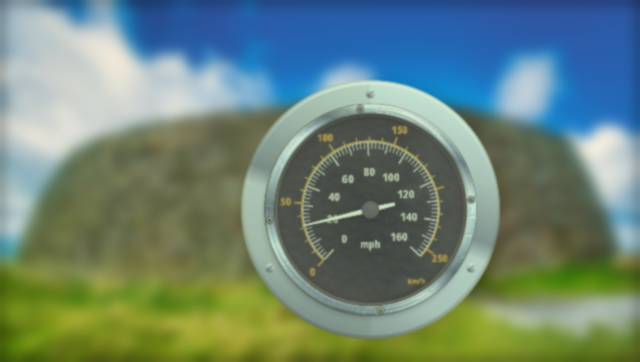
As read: 20 mph
